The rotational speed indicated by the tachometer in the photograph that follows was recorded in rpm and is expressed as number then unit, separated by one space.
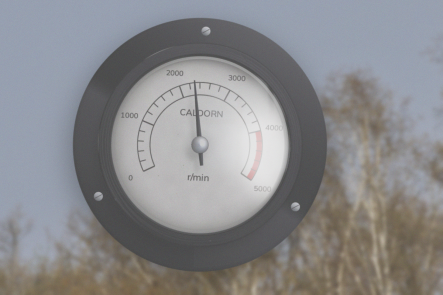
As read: 2300 rpm
